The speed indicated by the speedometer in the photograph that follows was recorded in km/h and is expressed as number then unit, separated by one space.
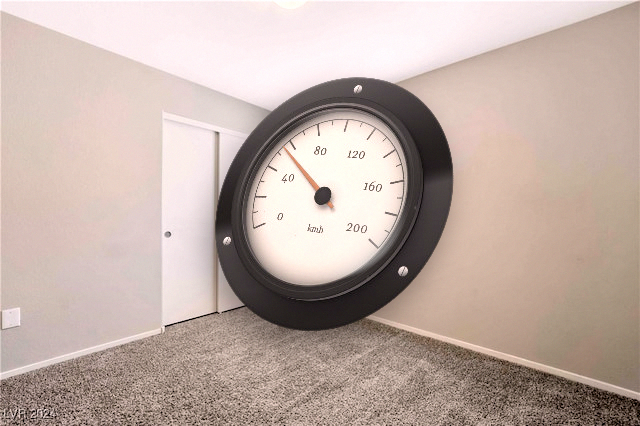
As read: 55 km/h
